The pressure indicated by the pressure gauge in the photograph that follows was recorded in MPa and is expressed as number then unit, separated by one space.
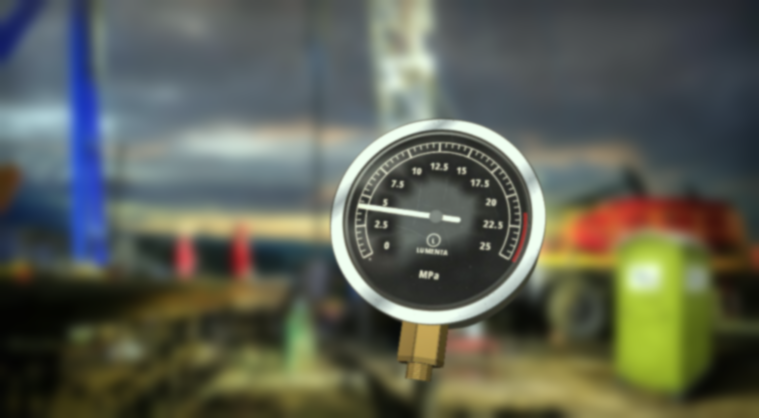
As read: 4 MPa
